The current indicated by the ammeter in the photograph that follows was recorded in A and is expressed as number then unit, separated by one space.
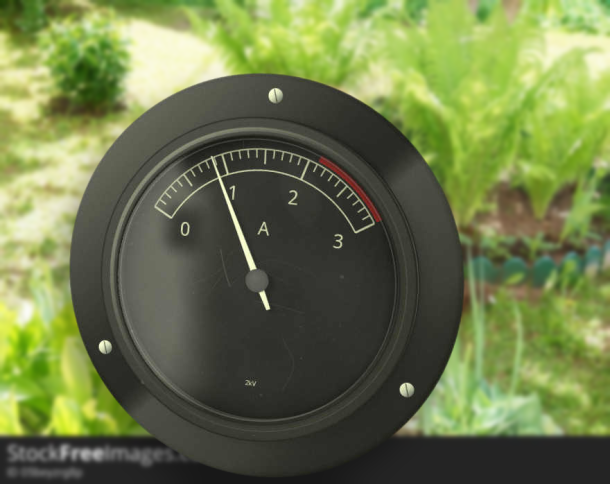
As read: 0.9 A
